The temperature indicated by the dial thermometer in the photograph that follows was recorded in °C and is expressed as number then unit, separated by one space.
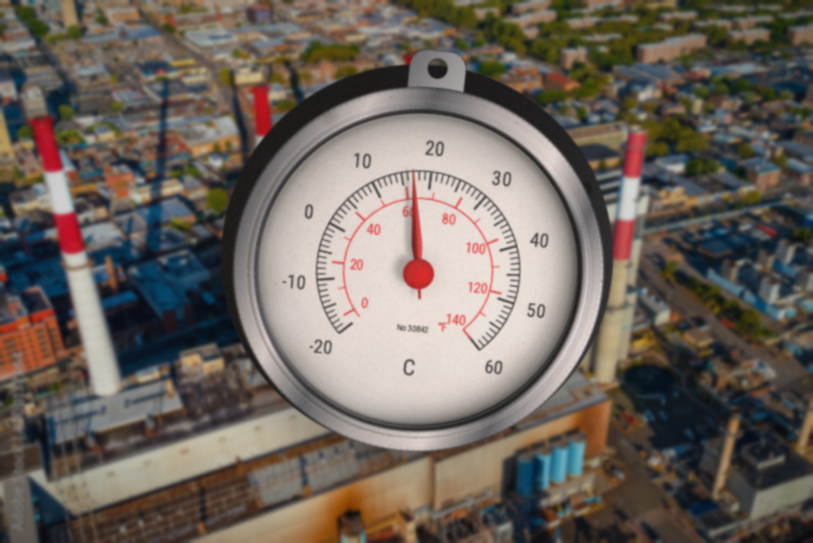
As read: 17 °C
